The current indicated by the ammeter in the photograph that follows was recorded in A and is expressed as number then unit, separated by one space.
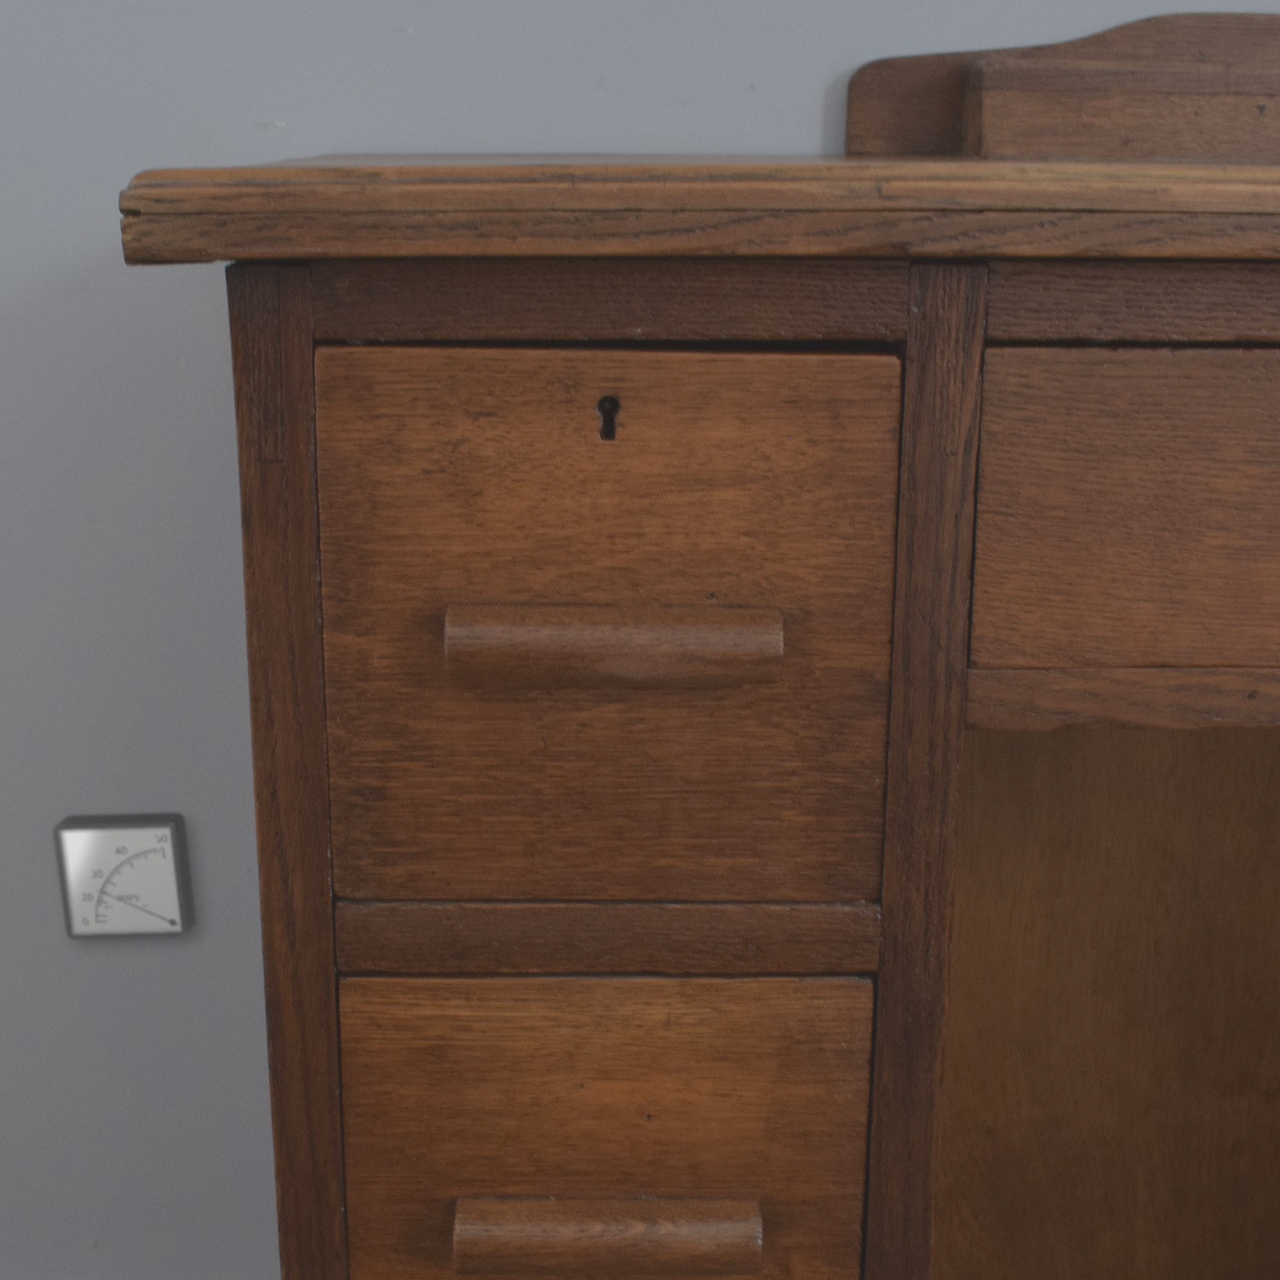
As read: 25 A
